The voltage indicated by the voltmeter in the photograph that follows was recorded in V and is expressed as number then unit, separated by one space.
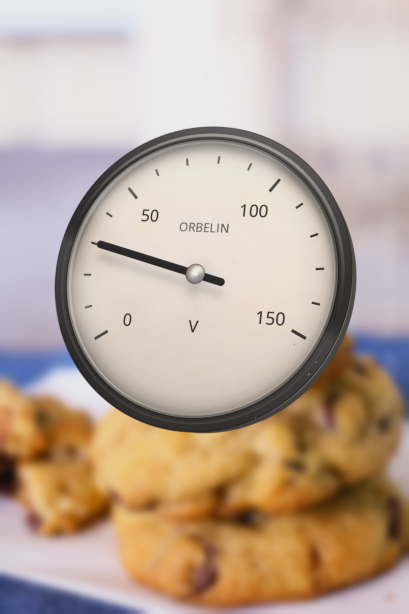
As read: 30 V
